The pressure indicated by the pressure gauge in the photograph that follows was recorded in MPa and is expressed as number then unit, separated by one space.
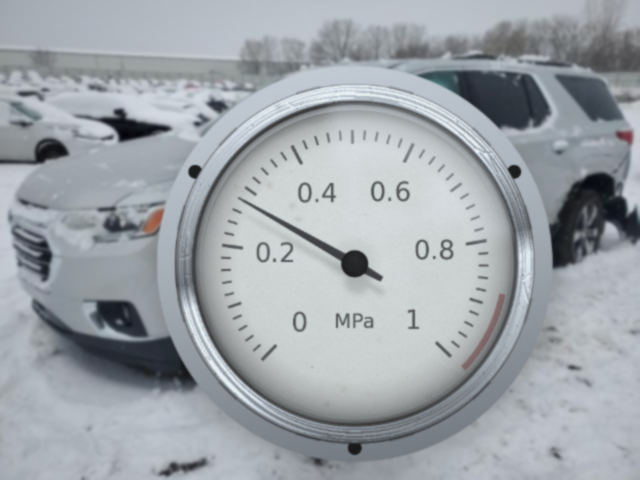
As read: 0.28 MPa
